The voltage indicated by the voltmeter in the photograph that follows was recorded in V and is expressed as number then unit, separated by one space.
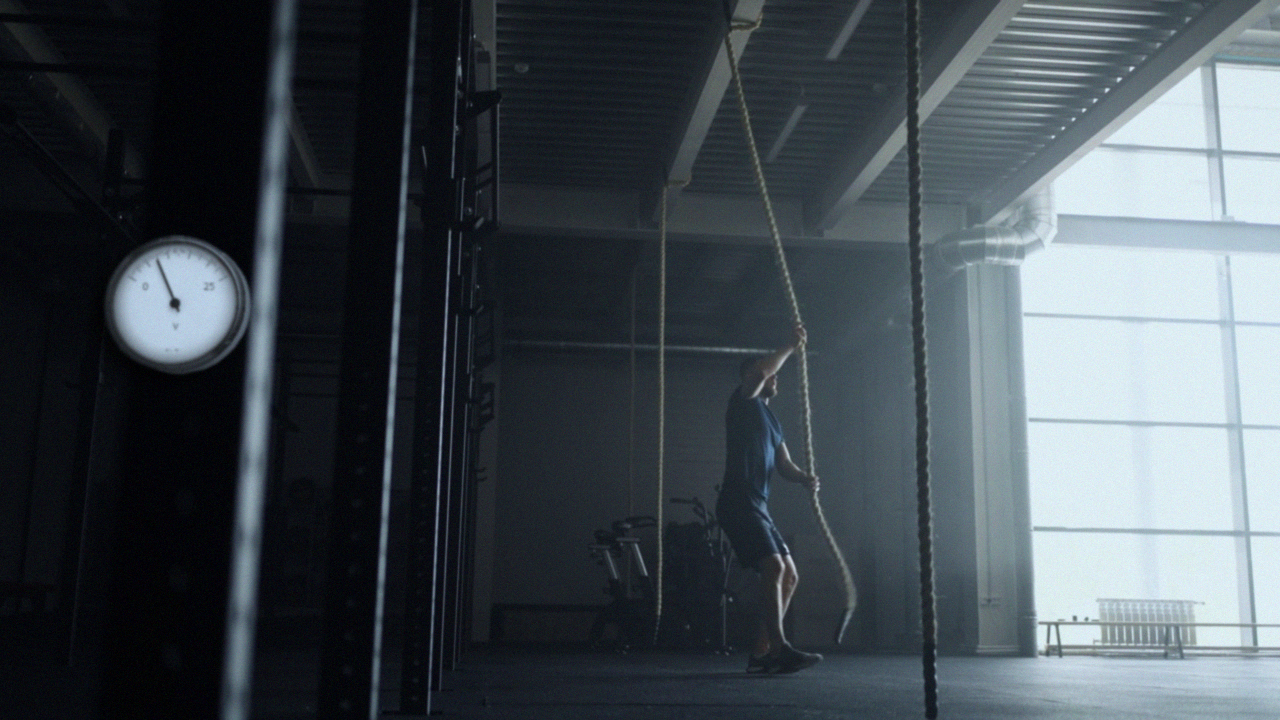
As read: 7.5 V
